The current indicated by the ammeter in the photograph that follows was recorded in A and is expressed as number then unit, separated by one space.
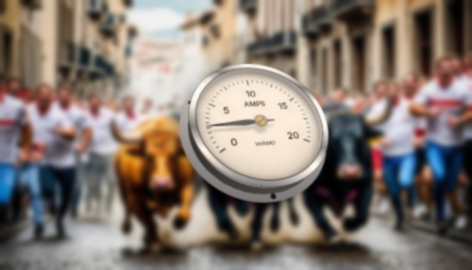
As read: 2.5 A
